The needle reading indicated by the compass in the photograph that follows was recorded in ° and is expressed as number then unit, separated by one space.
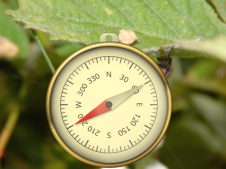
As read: 240 °
